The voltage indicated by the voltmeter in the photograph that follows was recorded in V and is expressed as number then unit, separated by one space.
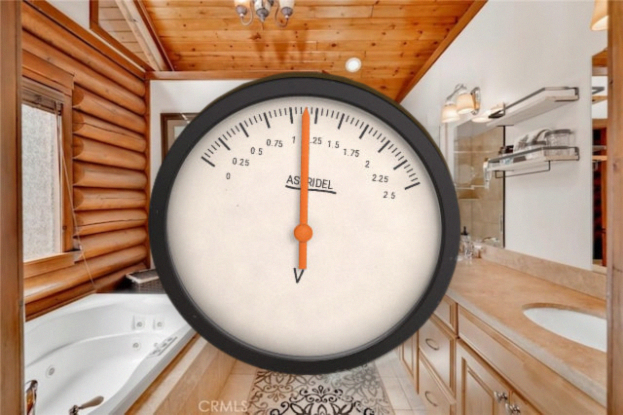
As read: 1.15 V
